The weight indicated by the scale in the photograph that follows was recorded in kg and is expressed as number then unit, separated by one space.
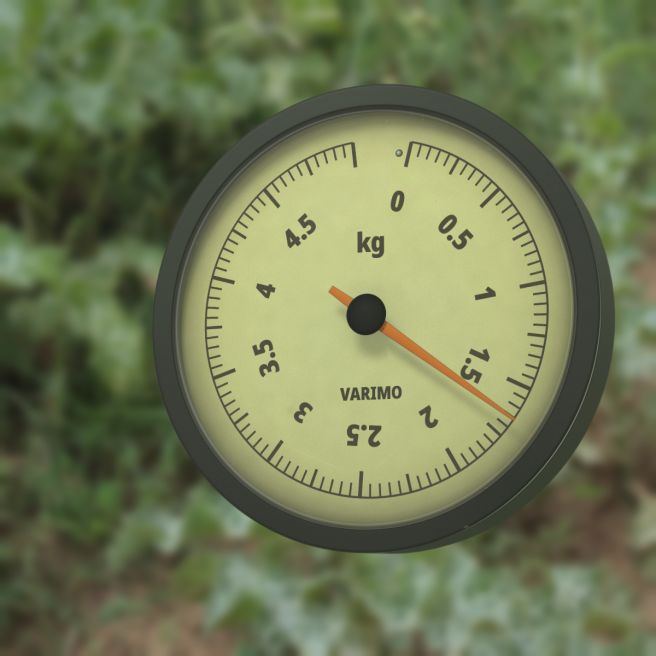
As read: 1.65 kg
